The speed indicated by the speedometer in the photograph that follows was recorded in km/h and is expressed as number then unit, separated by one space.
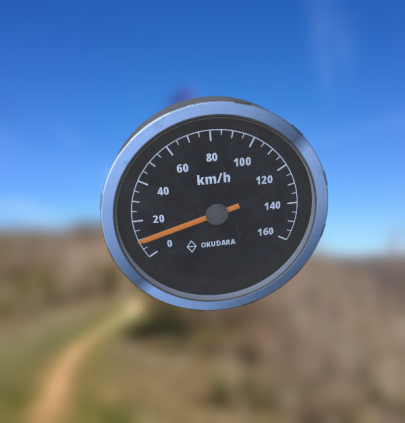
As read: 10 km/h
